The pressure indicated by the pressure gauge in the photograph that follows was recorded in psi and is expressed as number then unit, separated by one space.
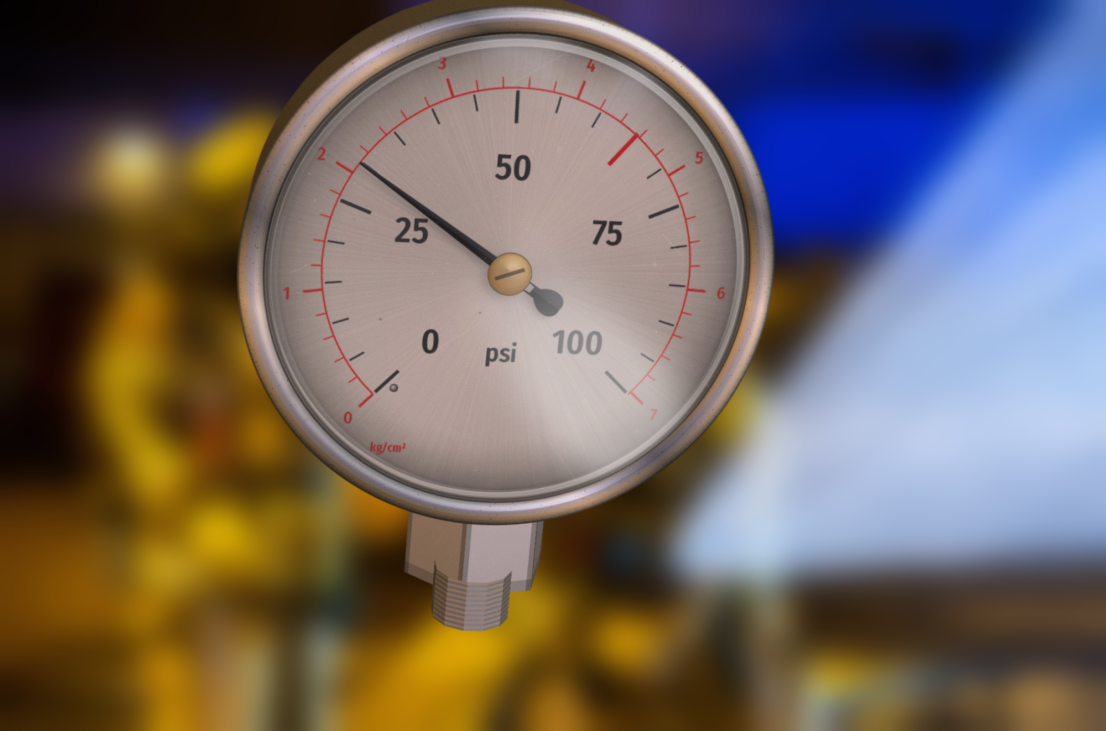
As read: 30 psi
